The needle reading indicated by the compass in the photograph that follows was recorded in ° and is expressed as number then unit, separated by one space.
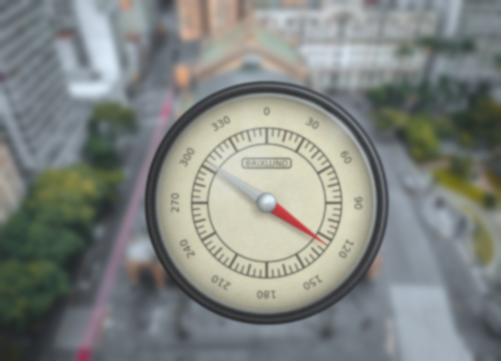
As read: 125 °
